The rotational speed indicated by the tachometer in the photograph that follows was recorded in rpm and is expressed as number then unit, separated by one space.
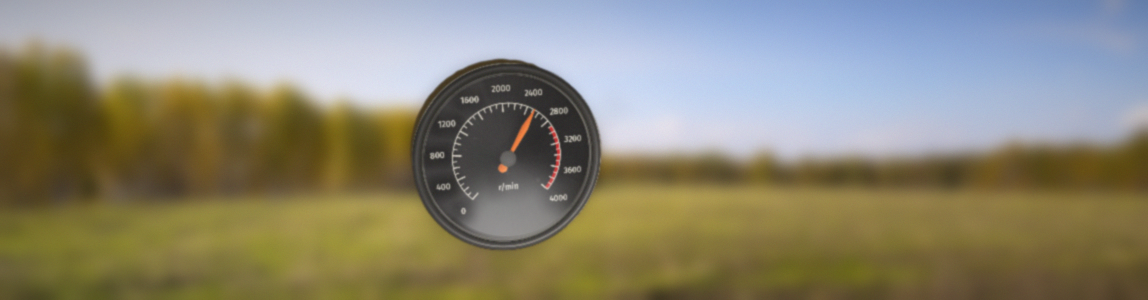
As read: 2500 rpm
